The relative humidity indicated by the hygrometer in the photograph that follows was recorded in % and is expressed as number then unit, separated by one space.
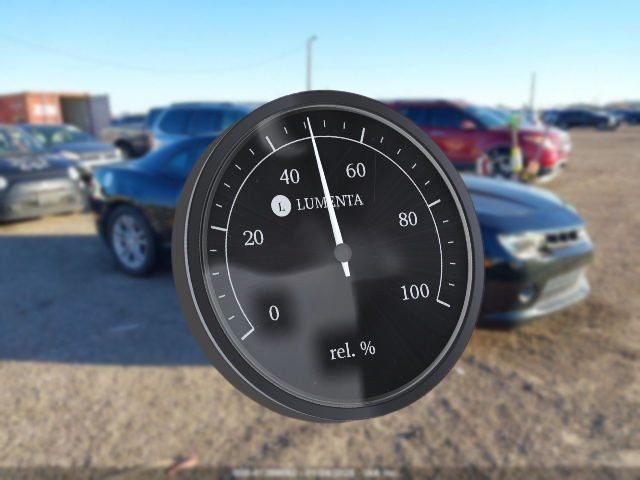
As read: 48 %
